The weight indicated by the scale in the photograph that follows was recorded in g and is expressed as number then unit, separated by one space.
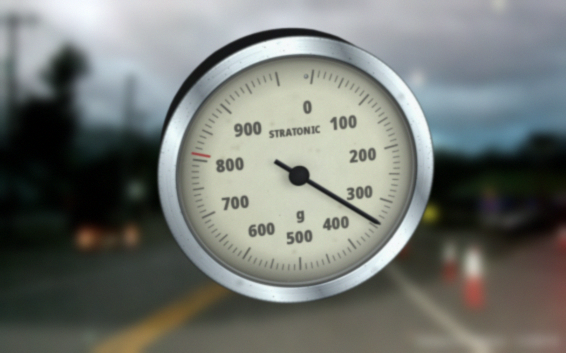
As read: 340 g
